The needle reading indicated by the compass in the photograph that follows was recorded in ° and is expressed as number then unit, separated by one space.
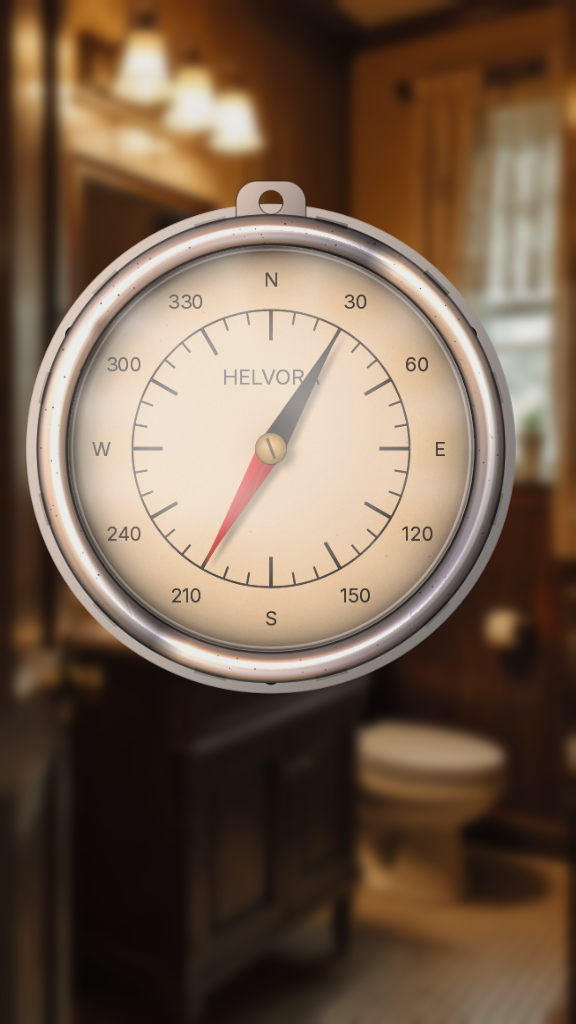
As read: 210 °
